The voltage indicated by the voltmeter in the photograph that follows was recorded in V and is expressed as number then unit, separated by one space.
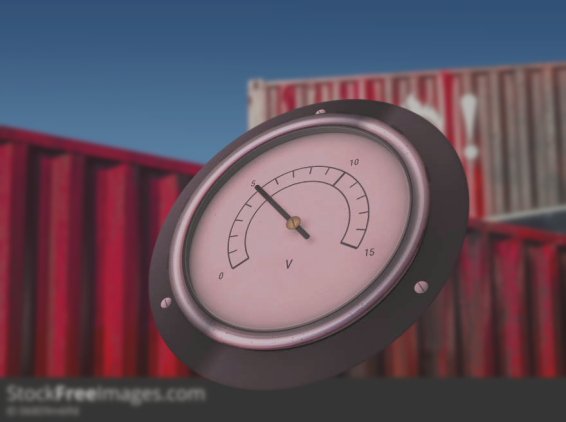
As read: 5 V
